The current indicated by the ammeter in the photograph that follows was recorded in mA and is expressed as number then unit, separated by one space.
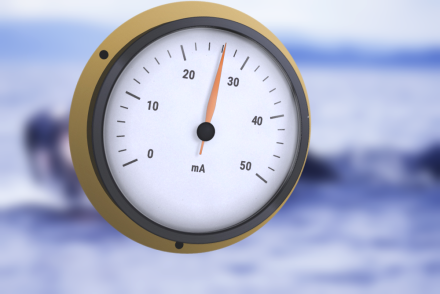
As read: 26 mA
